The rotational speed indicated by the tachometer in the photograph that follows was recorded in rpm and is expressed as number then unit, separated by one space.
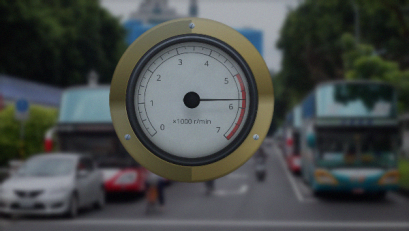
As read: 5750 rpm
